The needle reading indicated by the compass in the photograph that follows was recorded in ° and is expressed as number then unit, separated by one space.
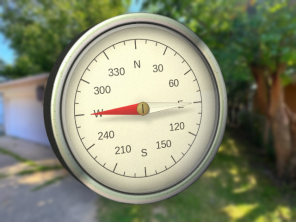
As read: 270 °
